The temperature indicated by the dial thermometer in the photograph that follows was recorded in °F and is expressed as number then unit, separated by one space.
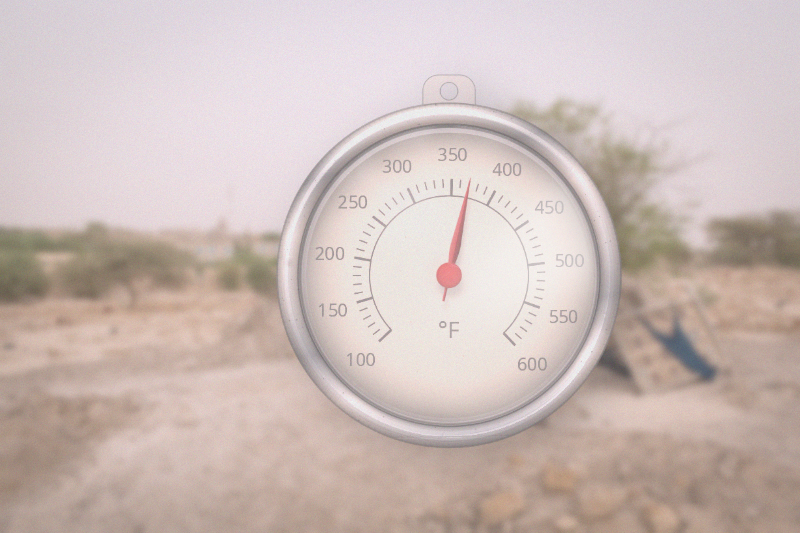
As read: 370 °F
